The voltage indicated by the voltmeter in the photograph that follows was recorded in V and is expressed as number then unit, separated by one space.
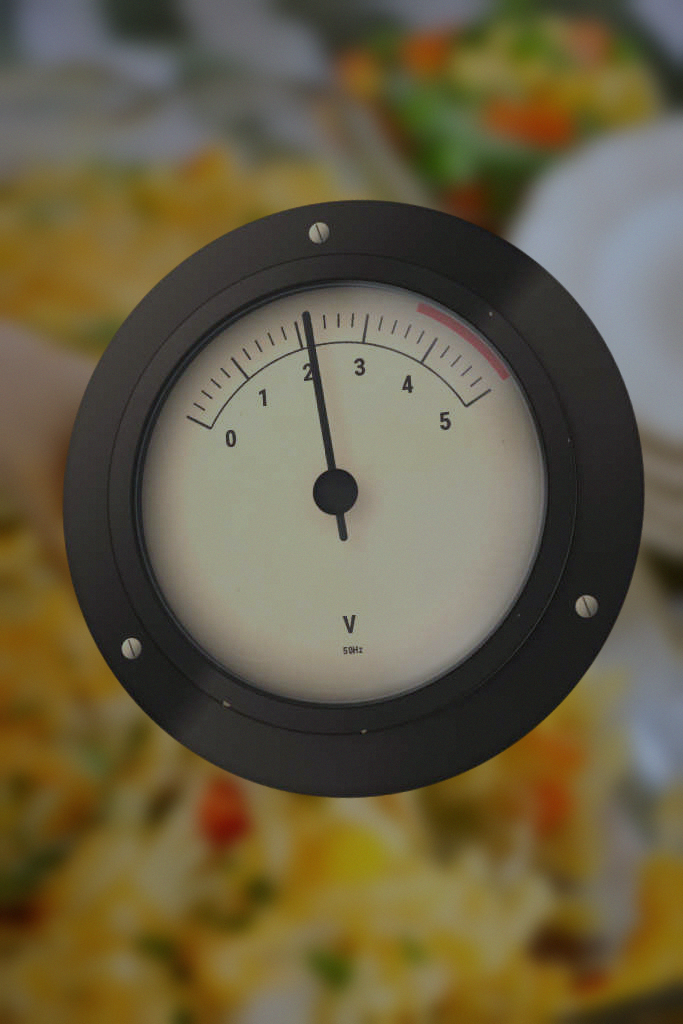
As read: 2.2 V
